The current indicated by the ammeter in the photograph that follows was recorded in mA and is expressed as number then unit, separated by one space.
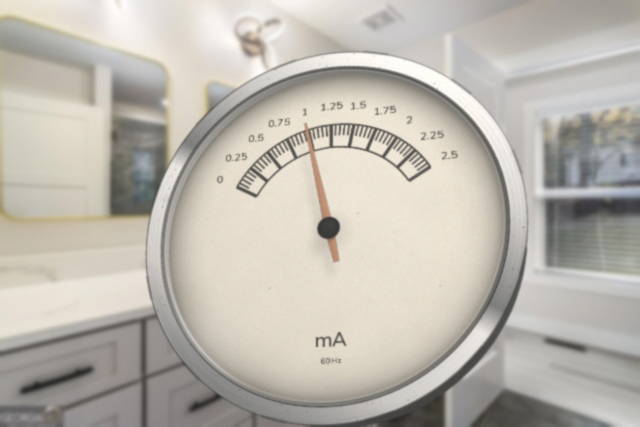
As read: 1 mA
